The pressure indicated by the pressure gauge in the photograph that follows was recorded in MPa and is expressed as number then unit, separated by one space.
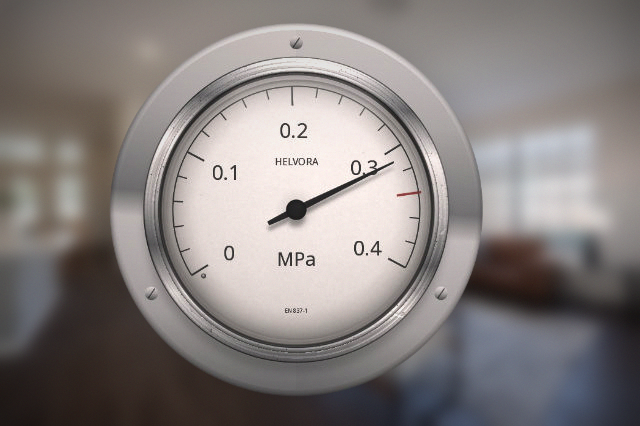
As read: 0.31 MPa
